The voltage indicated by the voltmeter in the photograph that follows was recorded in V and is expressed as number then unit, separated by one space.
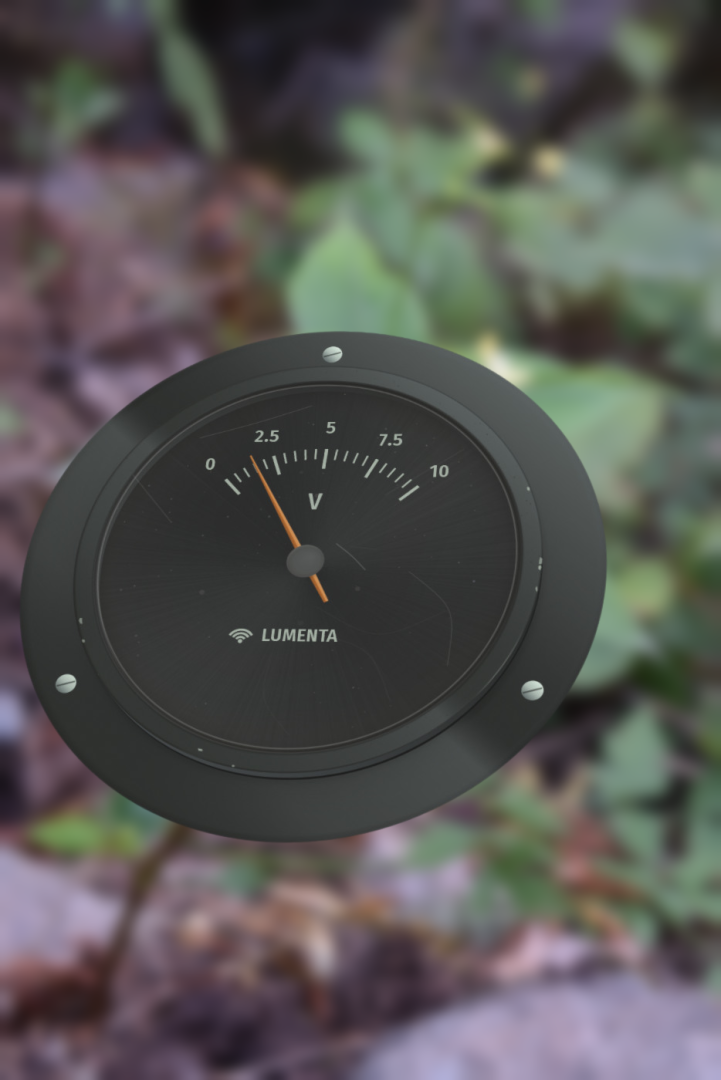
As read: 1.5 V
